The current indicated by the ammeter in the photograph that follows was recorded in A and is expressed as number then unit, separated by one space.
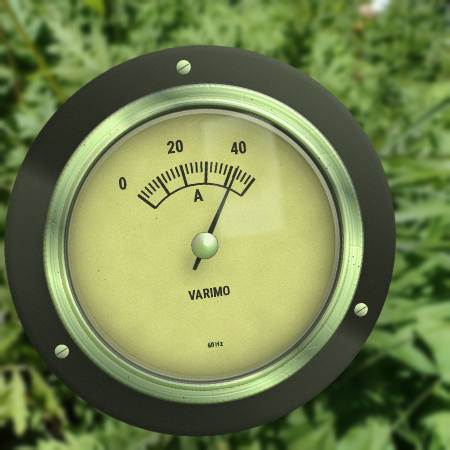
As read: 42 A
